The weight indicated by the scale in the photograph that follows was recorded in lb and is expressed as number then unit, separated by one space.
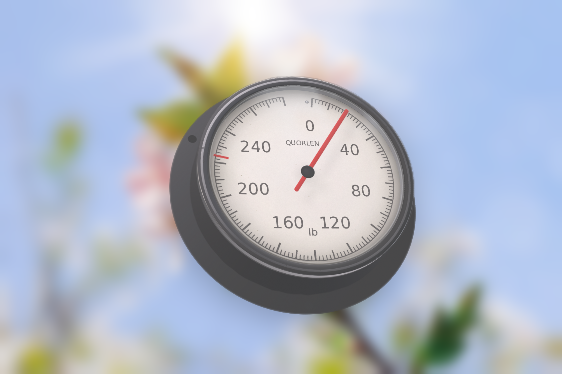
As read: 20 lb
